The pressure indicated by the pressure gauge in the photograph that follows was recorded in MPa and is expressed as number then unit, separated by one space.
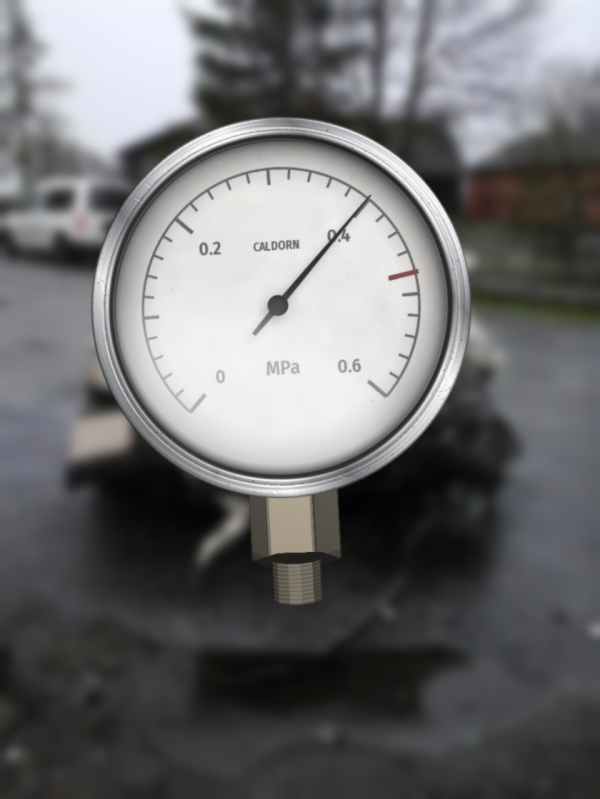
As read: 0.4 MPa
